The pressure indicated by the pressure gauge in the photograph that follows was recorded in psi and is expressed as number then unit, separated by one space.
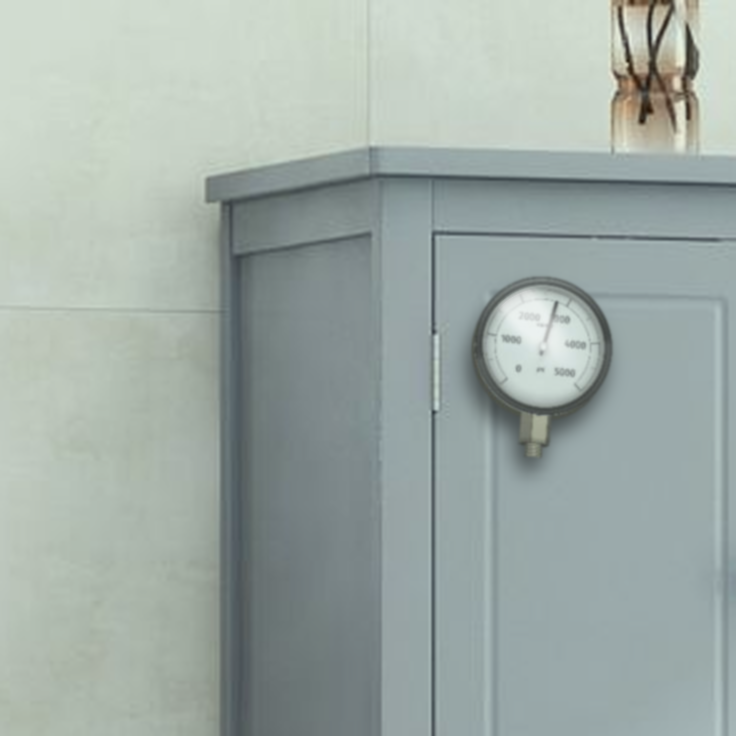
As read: 2750 psi
